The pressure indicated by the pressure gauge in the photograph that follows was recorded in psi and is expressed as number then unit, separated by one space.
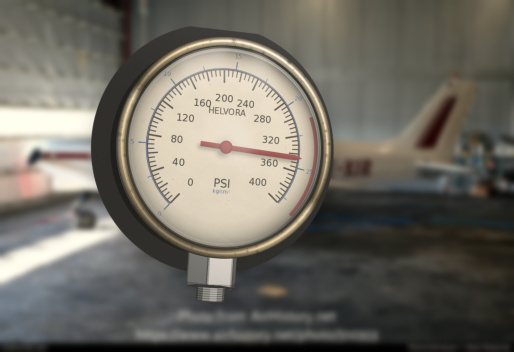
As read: 345 psi
